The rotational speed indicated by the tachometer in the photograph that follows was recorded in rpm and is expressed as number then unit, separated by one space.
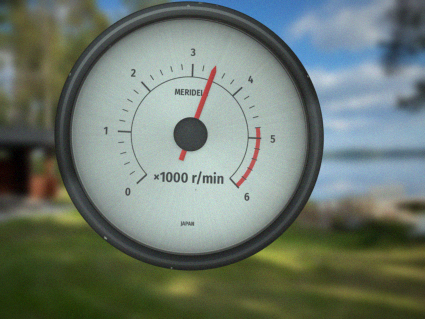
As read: 3400 rpm
